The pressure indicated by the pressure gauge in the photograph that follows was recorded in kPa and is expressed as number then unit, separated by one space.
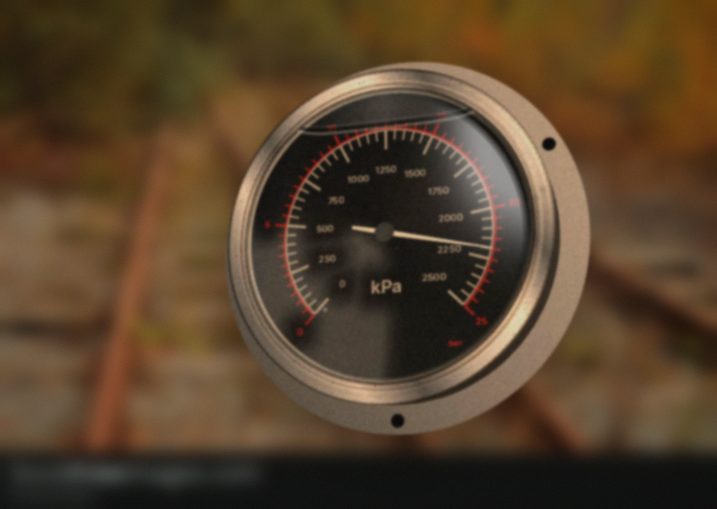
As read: 2200 kPa
